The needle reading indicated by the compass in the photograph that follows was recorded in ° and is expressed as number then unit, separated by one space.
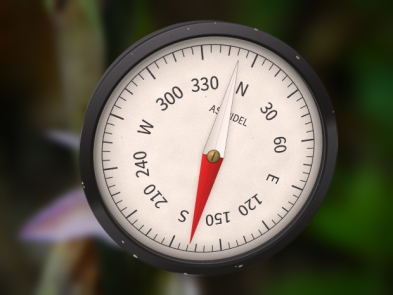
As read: 170 °
